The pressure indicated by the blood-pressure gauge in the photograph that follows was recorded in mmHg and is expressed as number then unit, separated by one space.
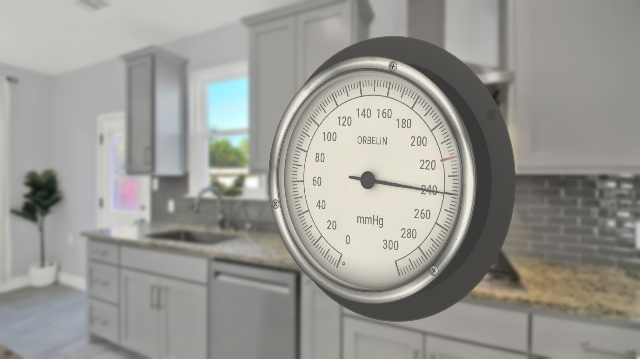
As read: 240 mmHg
